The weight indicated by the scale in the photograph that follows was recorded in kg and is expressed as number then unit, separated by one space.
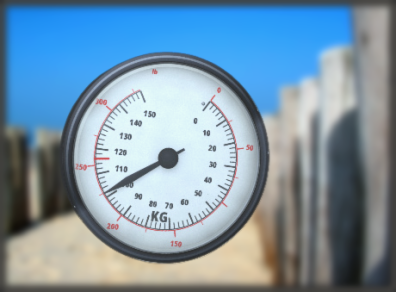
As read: 102 kg
